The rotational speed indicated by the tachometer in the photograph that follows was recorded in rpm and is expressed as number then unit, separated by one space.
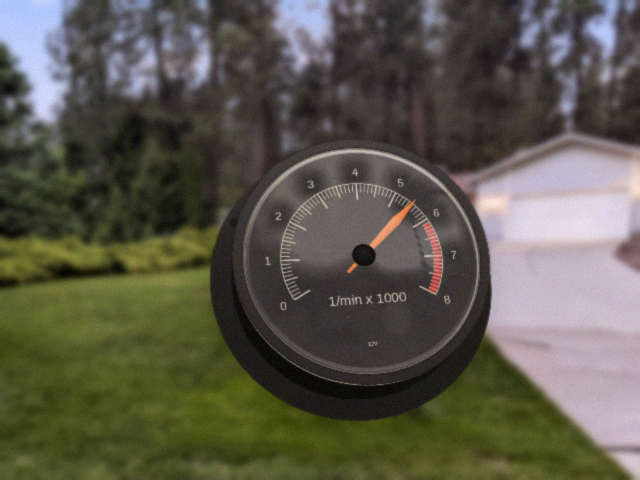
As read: 5500 rpm
